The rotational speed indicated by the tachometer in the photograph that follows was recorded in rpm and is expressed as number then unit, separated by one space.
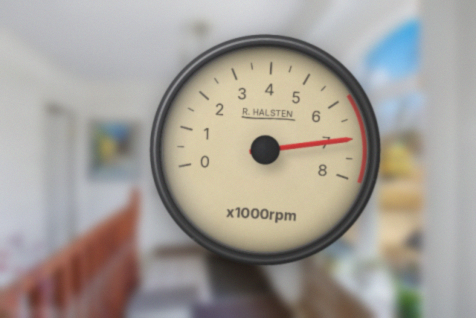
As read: 7000 rpm
